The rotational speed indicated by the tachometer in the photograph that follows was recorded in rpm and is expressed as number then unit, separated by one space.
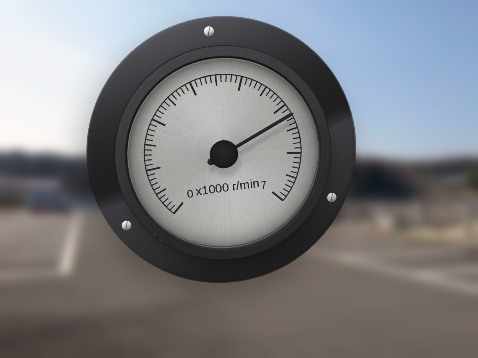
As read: 5200 rpm
